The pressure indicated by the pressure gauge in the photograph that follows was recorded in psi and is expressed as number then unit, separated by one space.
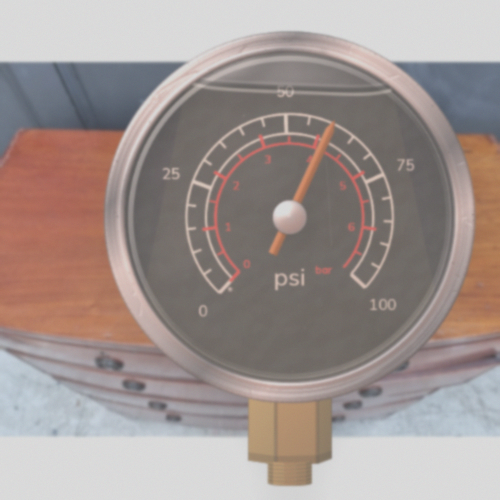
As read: 60 psi
